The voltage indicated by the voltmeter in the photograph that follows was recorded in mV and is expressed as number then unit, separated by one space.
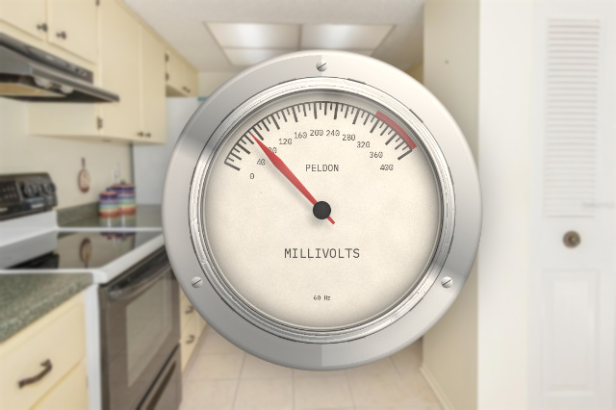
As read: 70 mV
